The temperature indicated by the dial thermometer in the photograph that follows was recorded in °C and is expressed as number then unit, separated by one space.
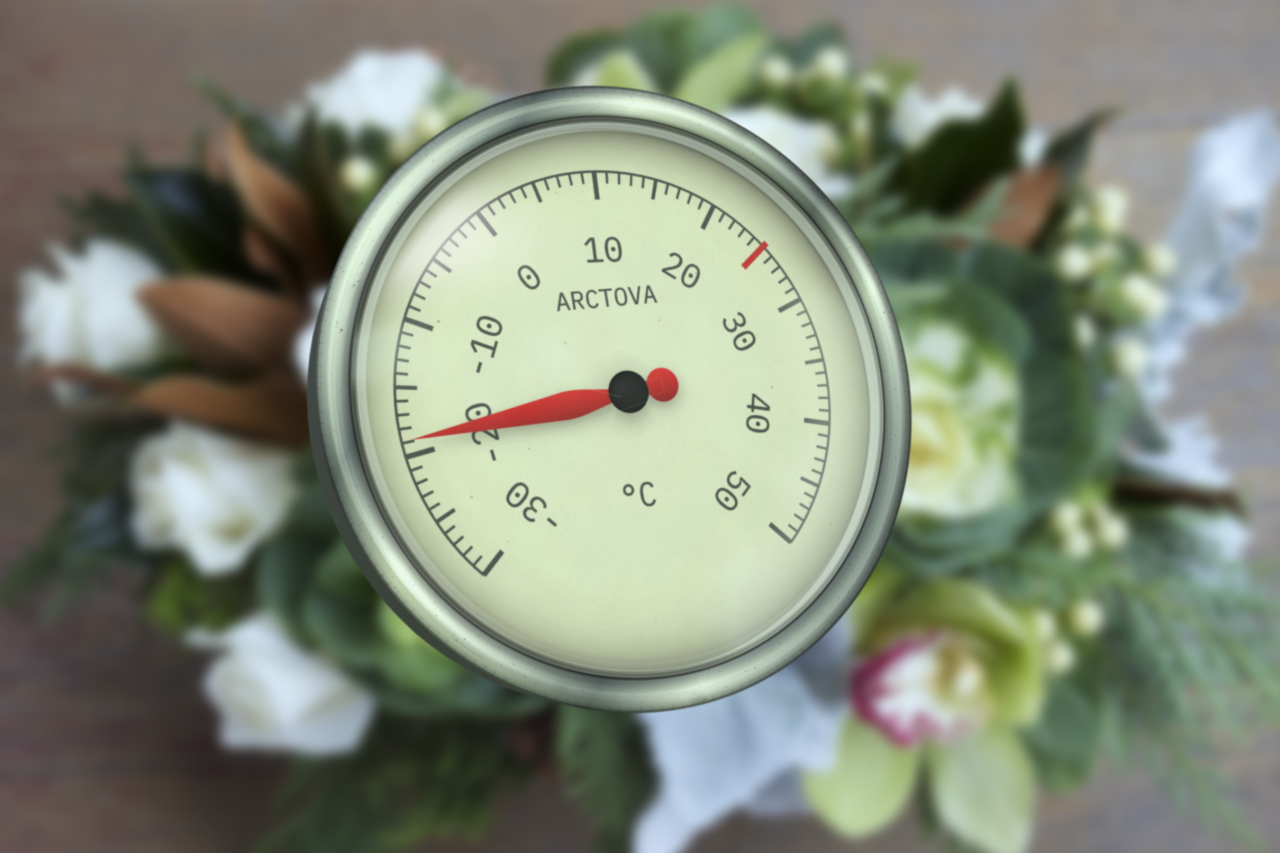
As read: -19 °C
